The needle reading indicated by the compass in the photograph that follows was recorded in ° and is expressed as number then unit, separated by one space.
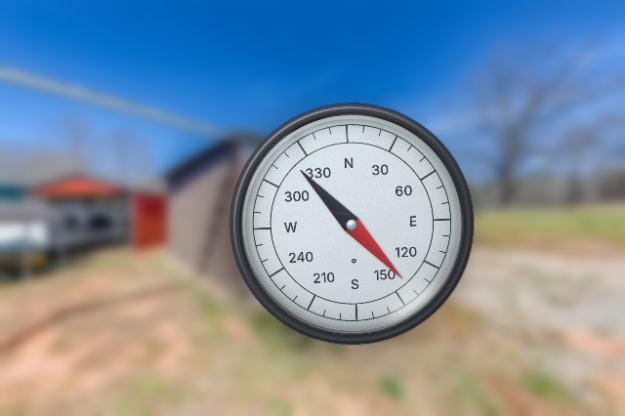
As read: 140 °
